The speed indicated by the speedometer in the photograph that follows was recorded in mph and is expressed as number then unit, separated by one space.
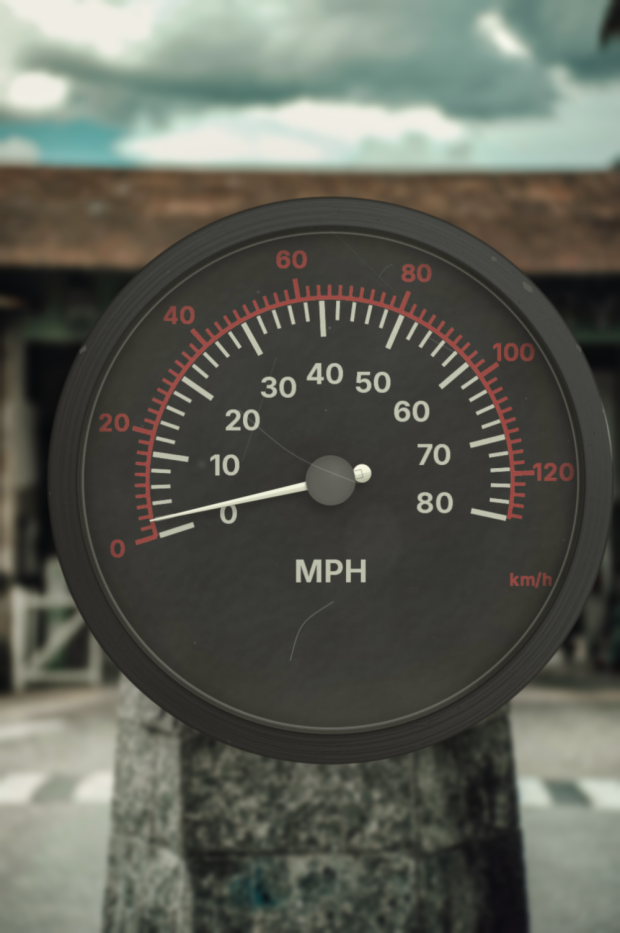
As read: 2 mph
